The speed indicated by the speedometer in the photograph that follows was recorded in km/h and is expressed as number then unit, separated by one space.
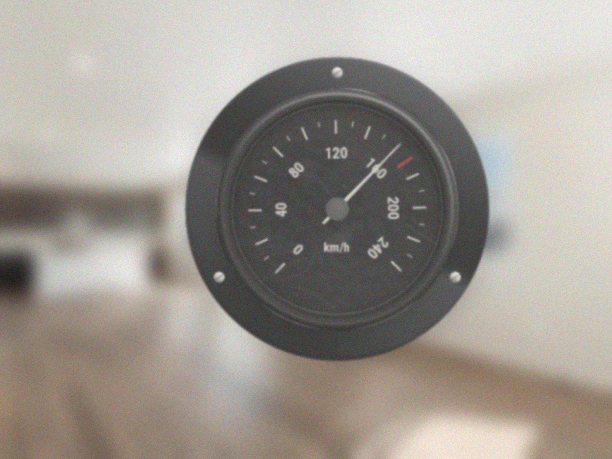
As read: 160 km/h
